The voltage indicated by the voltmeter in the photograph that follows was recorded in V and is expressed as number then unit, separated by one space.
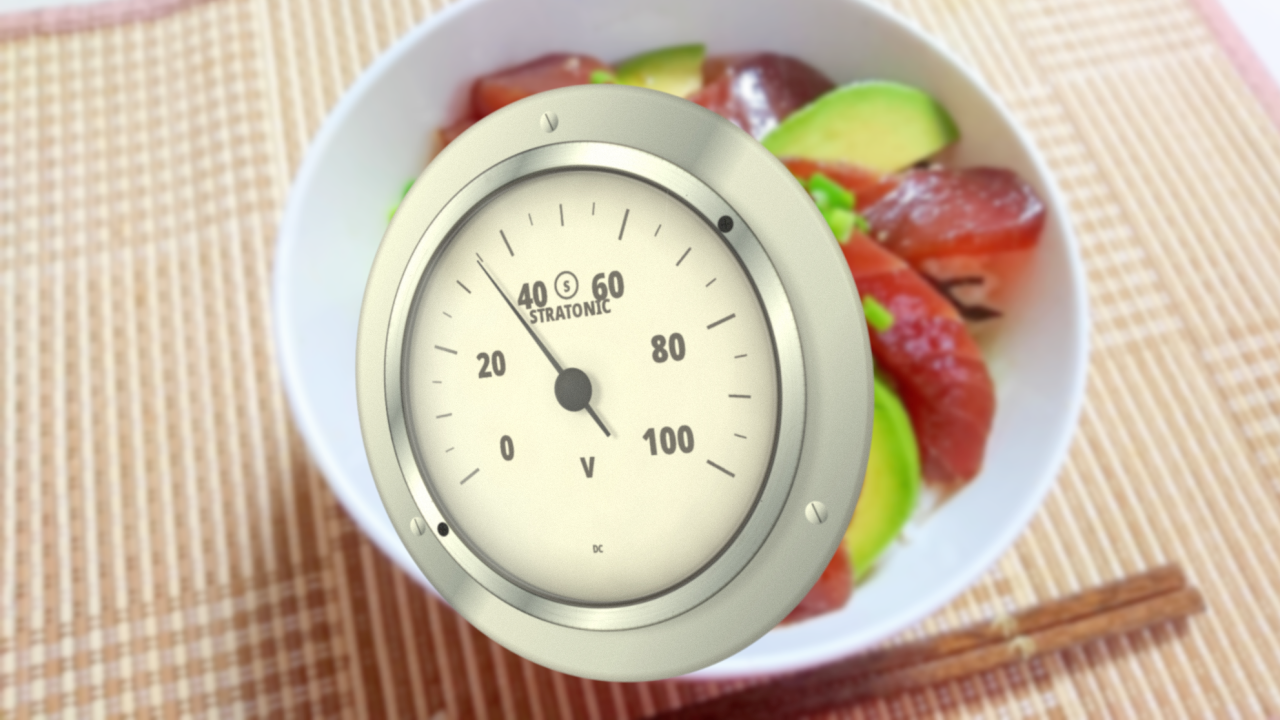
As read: 35 V
